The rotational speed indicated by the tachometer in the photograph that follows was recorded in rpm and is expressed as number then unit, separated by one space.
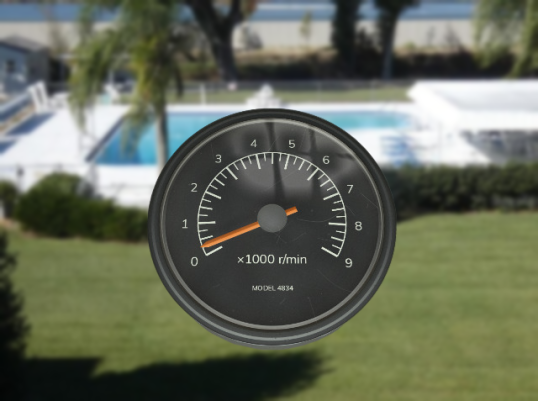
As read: 250 rpm
